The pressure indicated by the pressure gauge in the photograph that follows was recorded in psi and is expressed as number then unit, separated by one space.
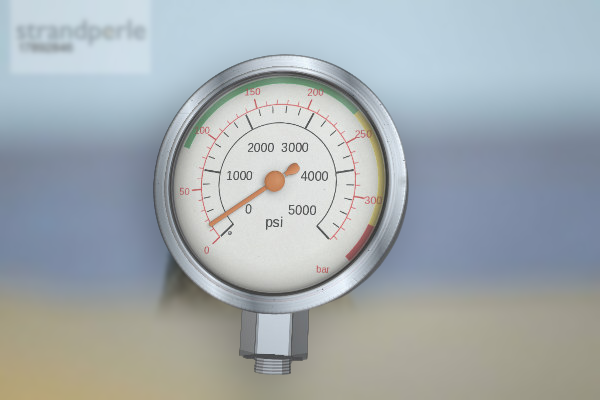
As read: 200 psi
